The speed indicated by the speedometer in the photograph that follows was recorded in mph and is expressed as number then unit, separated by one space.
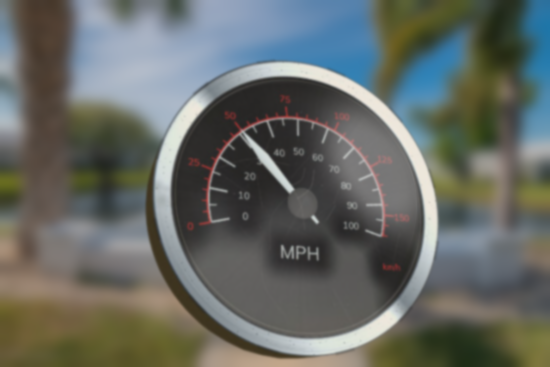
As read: 30 mph
